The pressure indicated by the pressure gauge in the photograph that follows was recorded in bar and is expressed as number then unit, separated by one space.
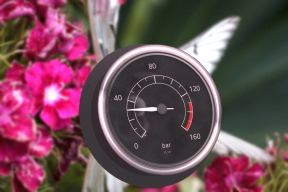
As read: 30 bar
